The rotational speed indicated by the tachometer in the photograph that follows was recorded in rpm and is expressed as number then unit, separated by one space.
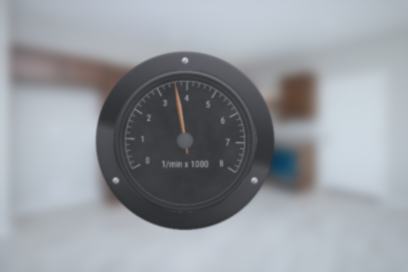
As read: 3600 rpm
